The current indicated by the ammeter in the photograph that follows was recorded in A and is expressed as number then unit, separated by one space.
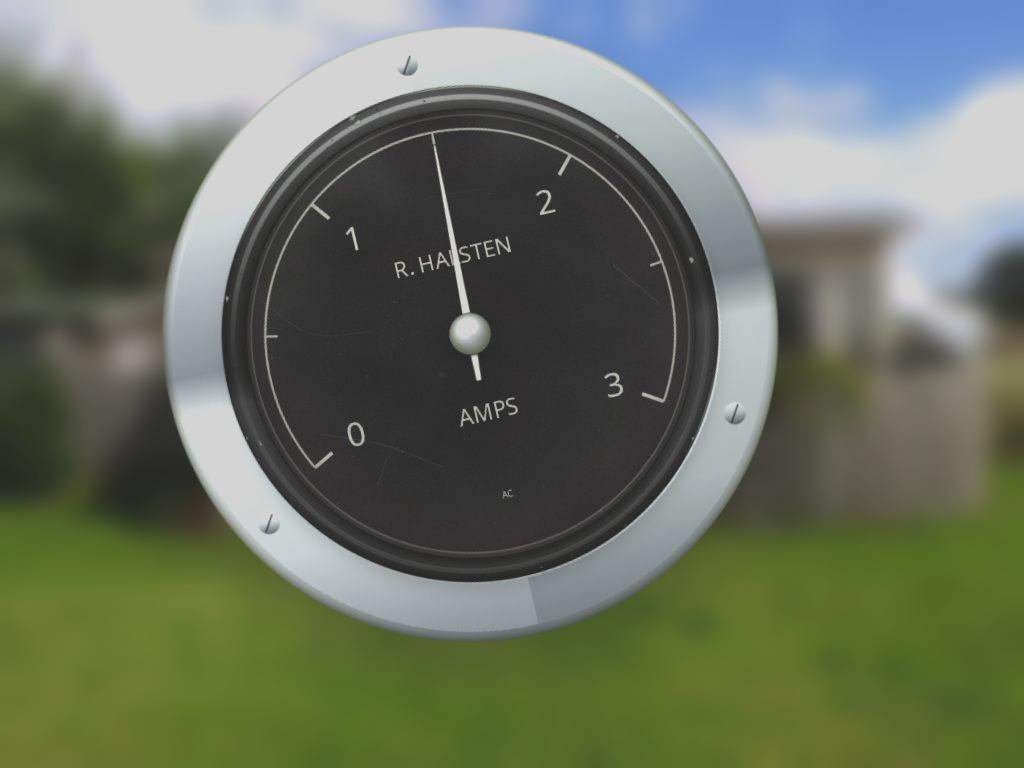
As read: 1.5 A
